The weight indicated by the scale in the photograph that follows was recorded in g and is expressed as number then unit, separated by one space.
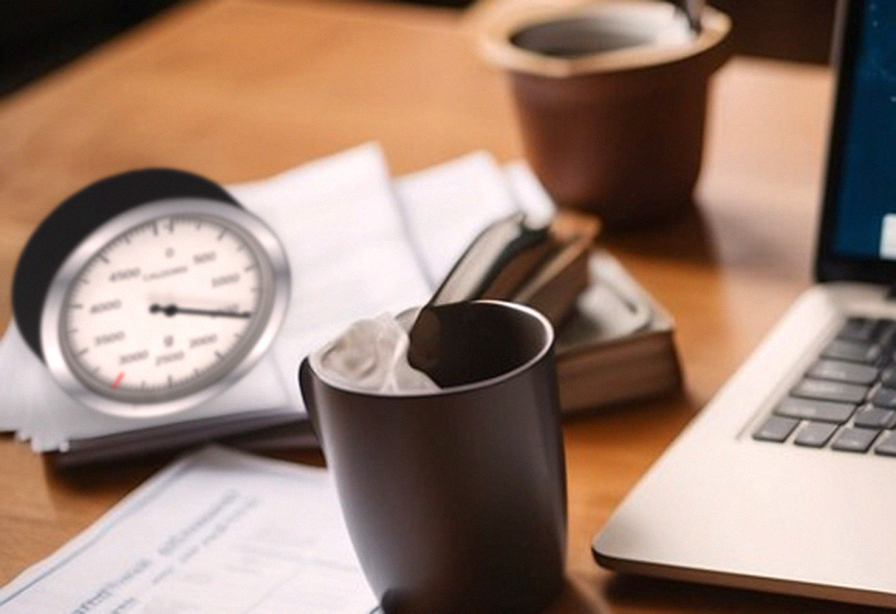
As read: 1500 g
